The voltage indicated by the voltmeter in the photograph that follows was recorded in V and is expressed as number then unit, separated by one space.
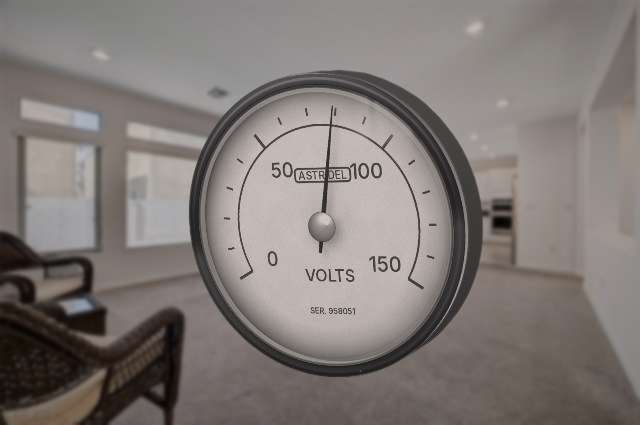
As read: 80 V
